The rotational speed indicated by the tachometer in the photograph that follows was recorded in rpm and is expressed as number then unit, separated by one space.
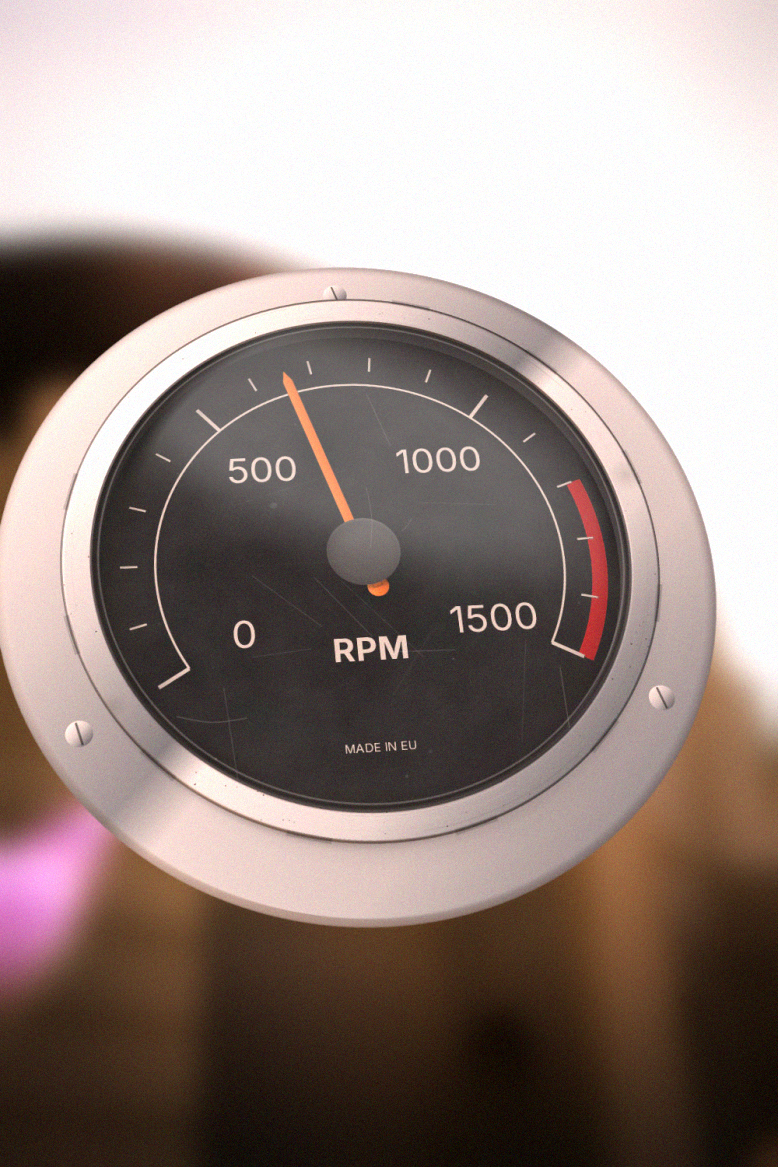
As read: 650 rpm
